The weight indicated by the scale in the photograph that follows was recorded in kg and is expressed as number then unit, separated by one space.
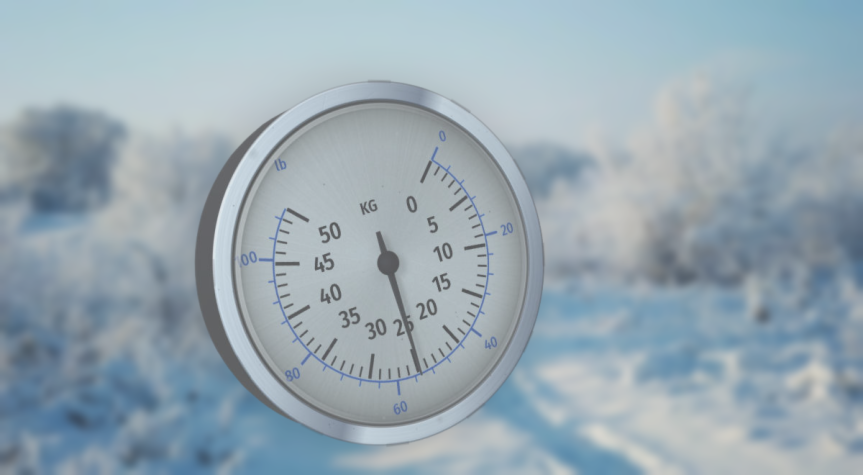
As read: 25 kg
